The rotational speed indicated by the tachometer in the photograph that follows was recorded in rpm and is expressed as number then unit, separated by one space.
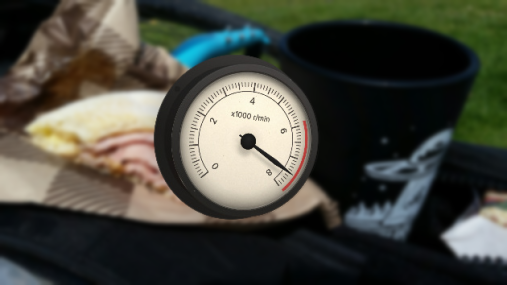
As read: 7500 rpm
